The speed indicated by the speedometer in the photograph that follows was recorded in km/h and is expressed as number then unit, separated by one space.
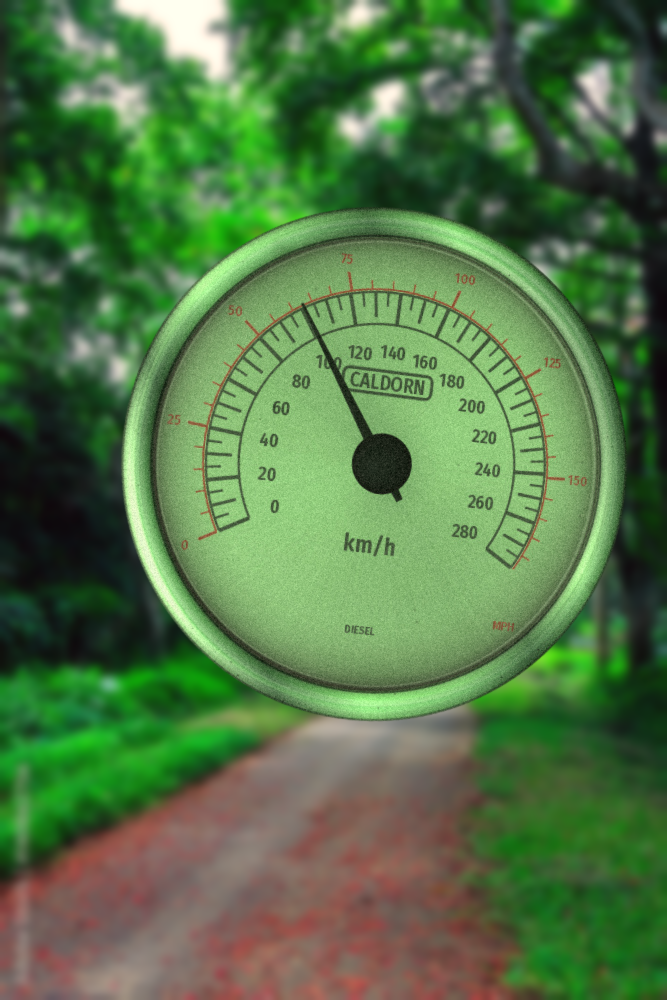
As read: 100 km/h
